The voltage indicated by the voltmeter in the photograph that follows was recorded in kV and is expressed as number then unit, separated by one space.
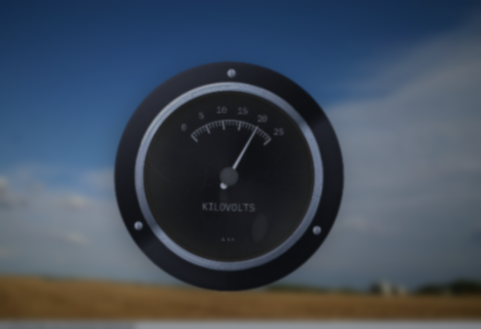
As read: 20 kV
